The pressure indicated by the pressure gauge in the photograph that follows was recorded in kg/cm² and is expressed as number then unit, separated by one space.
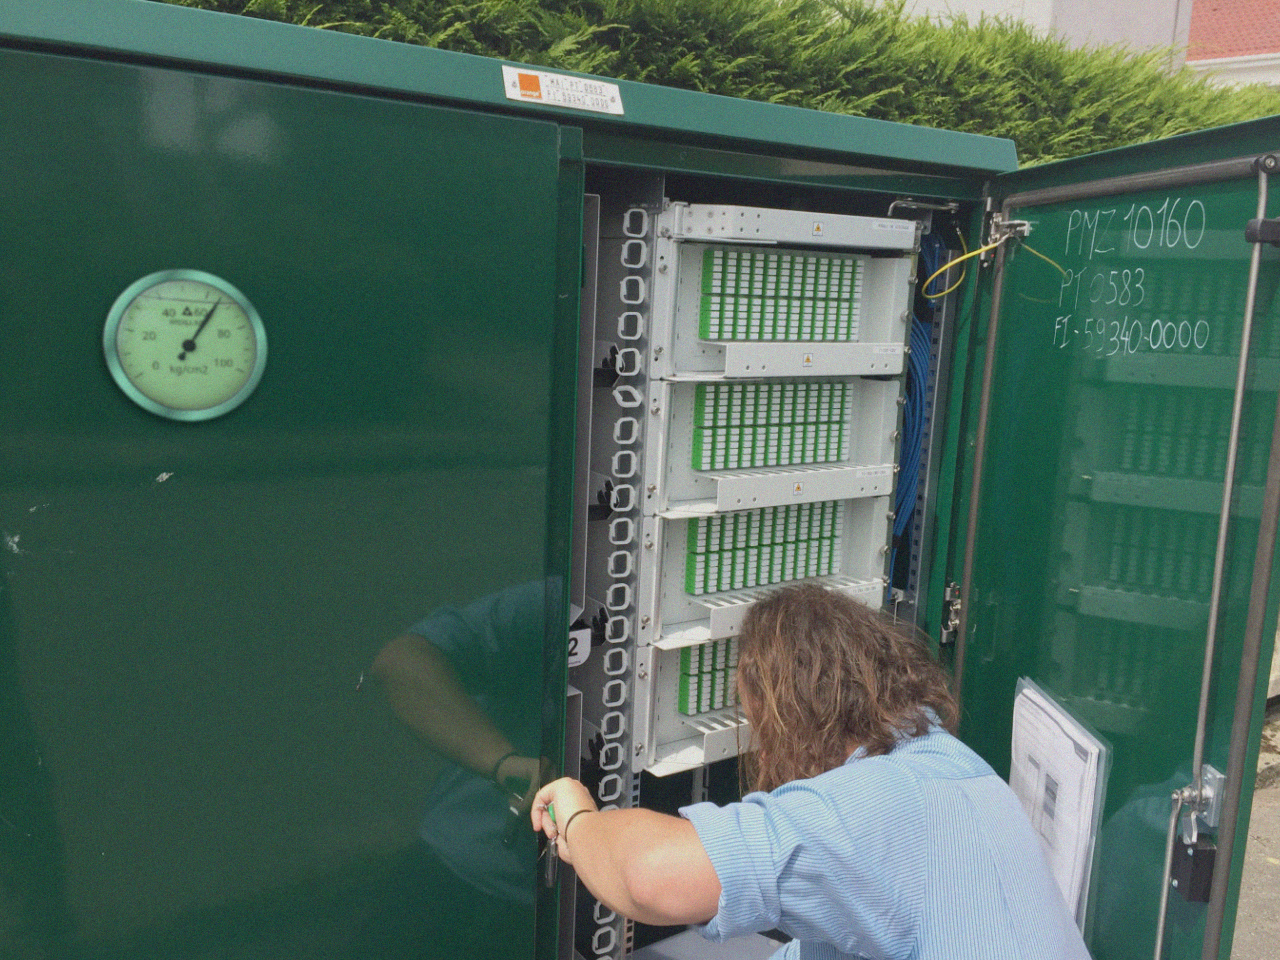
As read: 65 kg/cm²
